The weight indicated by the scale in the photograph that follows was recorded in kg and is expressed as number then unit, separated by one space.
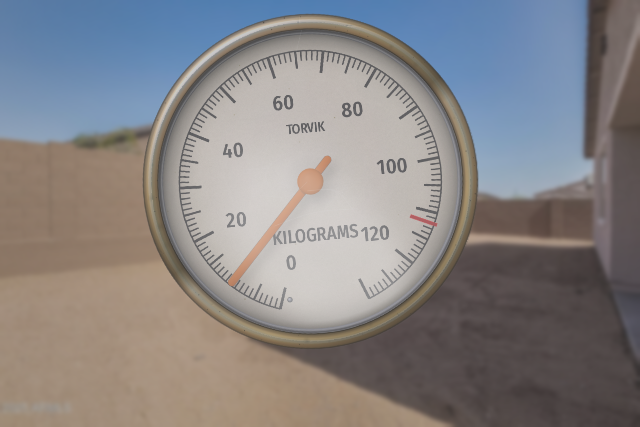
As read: 10 kg
